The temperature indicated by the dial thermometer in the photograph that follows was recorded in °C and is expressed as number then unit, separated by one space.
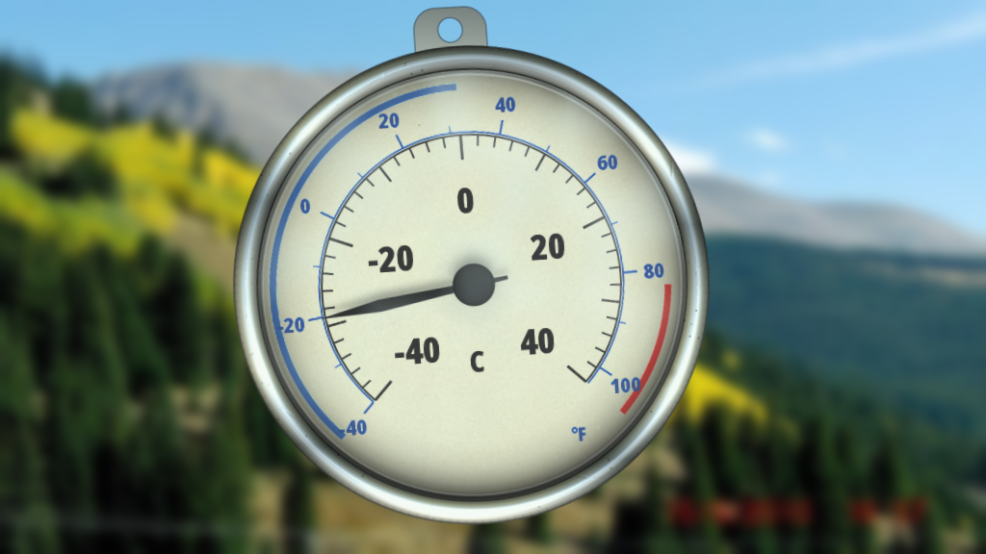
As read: -29 °C
